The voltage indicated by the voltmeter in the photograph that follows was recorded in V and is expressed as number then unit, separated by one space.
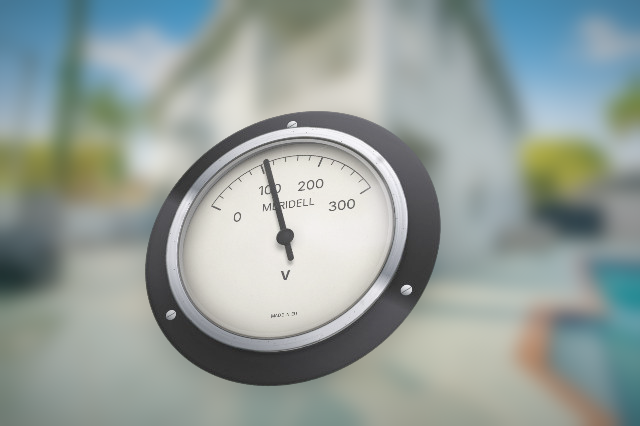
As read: 110 V
